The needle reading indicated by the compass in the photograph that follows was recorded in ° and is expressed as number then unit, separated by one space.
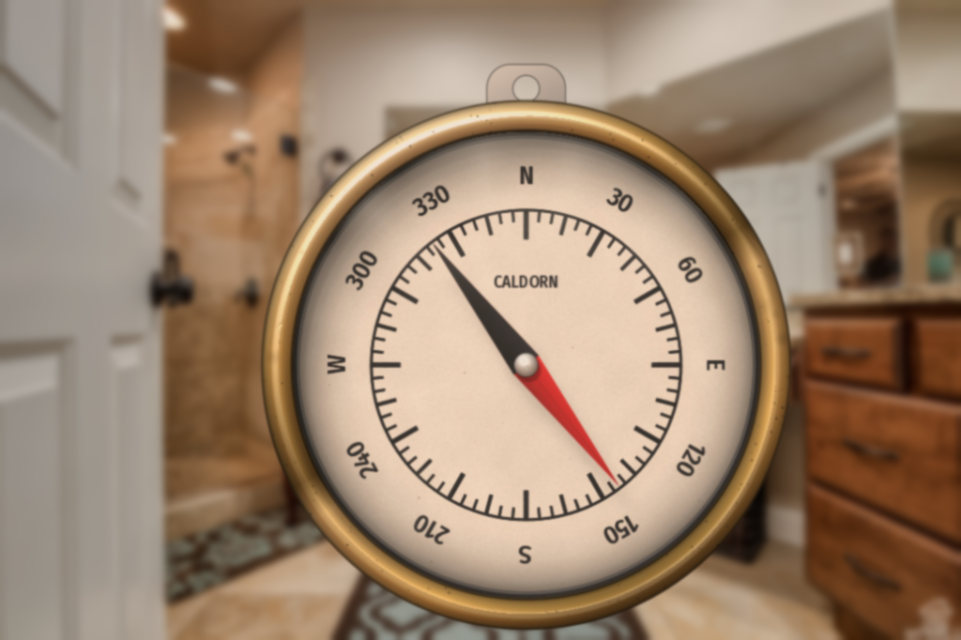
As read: 142.5 °
